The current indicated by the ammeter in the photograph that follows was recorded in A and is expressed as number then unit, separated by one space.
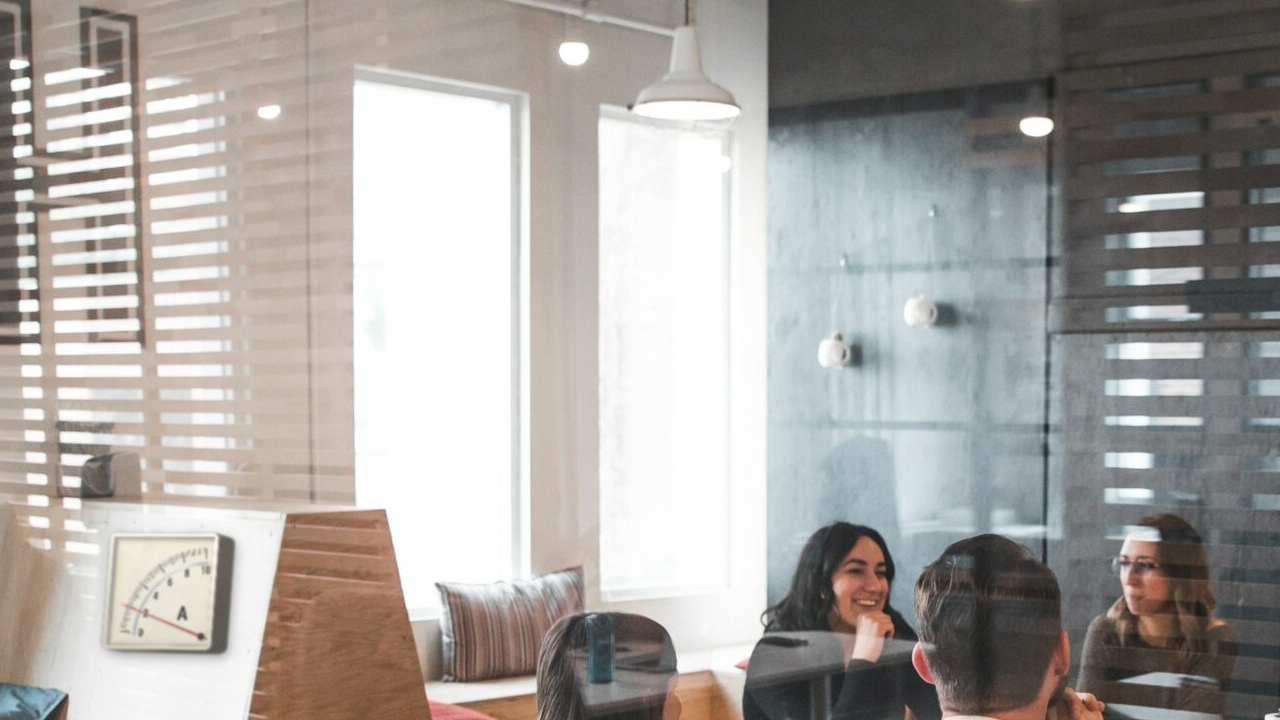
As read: 2 A
